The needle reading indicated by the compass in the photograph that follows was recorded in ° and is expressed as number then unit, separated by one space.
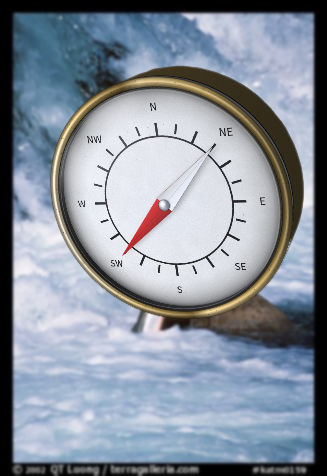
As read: 225 °
